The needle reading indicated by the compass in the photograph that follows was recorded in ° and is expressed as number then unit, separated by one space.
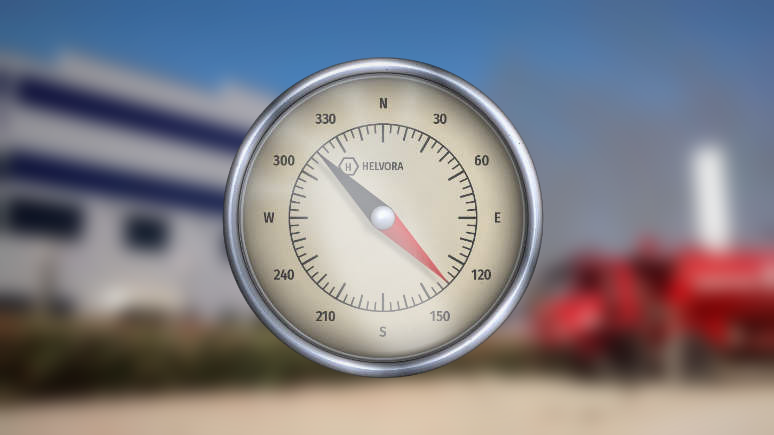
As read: 135 °
